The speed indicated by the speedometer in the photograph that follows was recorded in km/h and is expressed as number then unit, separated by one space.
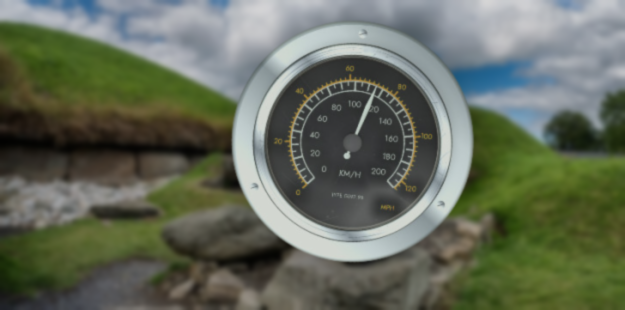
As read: 115 km/h
